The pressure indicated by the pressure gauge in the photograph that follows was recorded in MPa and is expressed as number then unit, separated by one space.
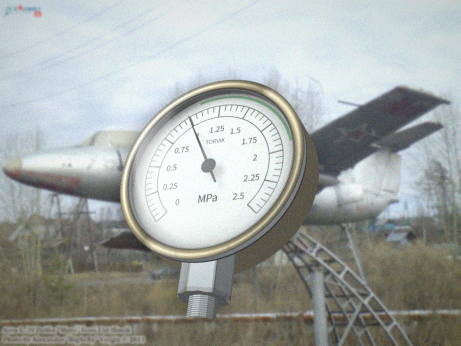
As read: 1 MPa
